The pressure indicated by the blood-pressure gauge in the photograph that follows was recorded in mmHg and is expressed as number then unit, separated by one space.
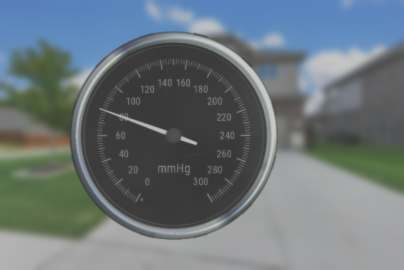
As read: 80 mmHg
